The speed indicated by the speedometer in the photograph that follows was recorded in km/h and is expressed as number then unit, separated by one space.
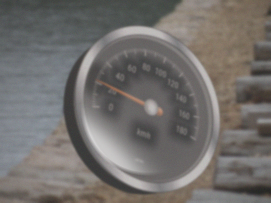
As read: 20 km/h
